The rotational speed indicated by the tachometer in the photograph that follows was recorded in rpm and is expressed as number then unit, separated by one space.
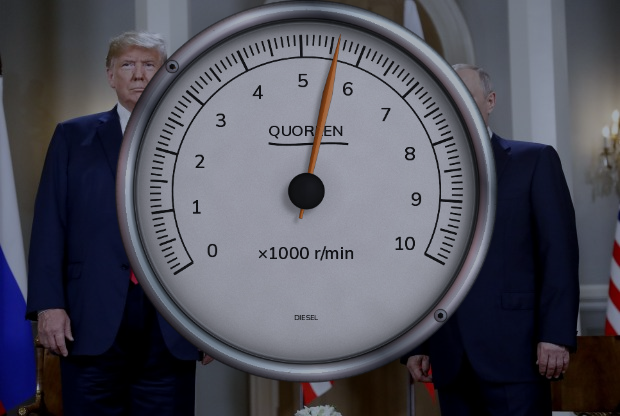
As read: 5600 rpm
